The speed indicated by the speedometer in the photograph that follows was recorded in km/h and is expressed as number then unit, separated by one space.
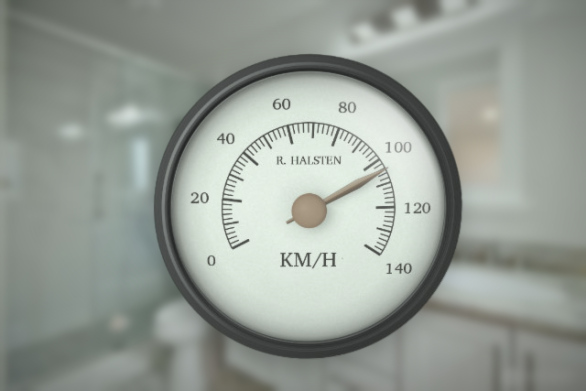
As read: 104 km/h
